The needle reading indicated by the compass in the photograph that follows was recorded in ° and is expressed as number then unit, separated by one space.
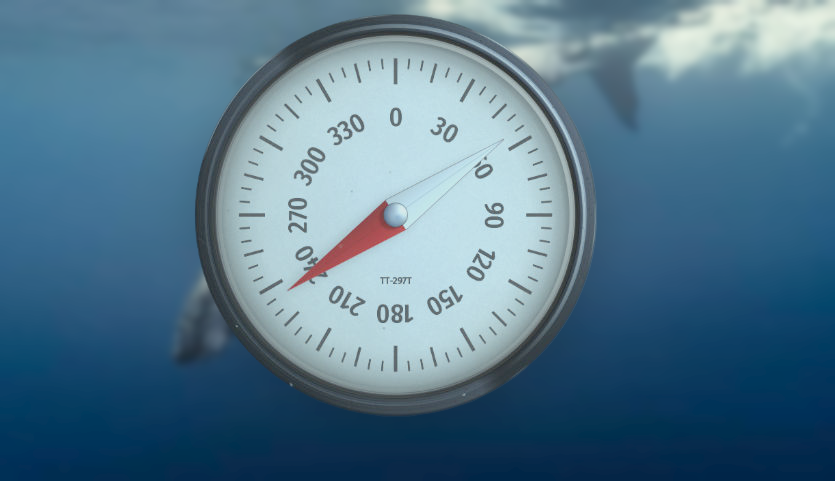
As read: 235 °
